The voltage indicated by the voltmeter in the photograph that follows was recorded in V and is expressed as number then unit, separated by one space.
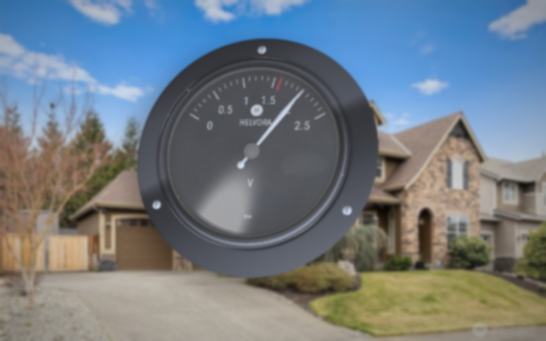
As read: 2 V
